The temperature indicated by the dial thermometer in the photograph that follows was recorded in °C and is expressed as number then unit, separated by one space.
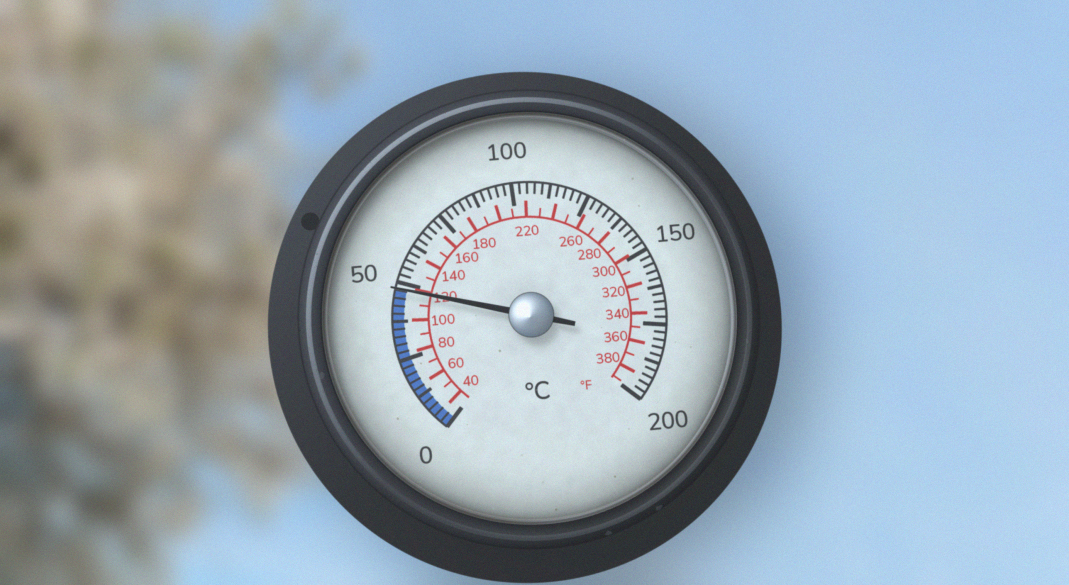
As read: 47.5 °C
